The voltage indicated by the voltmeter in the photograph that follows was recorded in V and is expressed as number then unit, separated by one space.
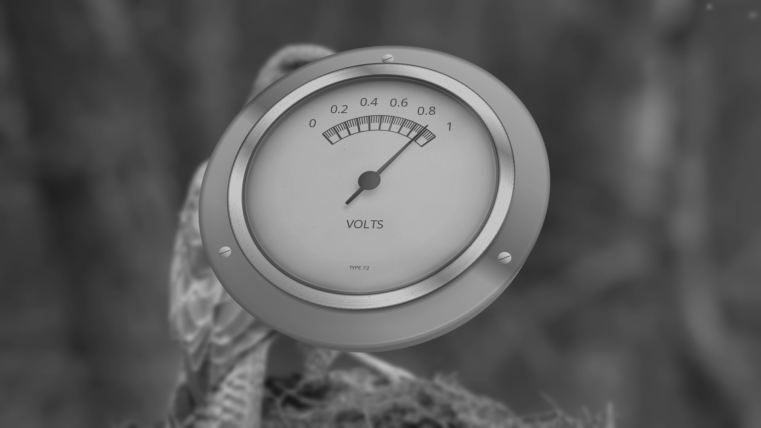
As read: 0.9 V
